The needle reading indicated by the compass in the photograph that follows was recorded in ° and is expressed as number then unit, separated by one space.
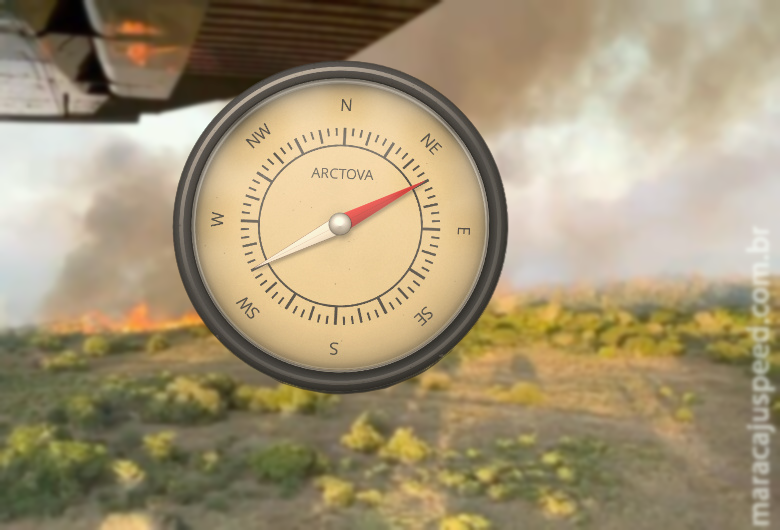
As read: 60 °
